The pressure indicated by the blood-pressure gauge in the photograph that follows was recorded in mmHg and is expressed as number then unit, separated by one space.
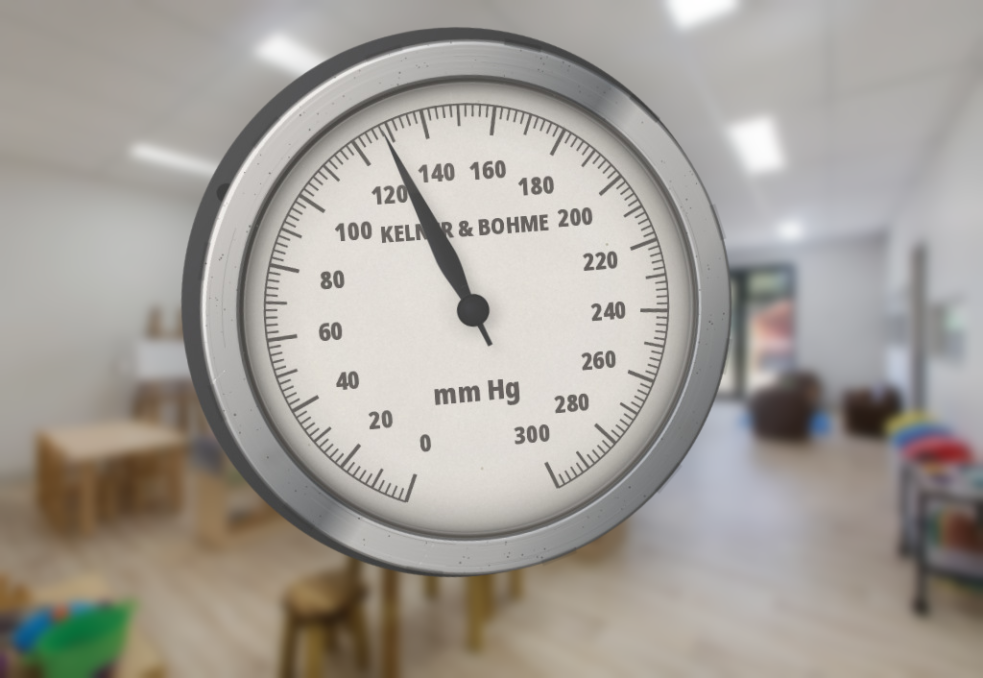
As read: 128 mmHg
